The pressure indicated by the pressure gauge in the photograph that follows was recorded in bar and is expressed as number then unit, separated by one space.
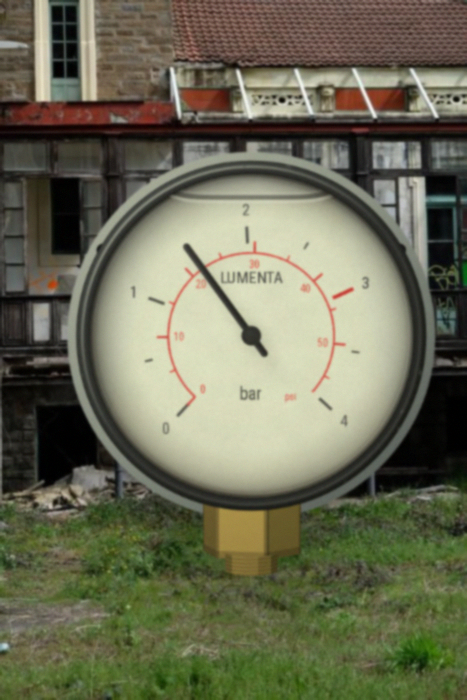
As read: 1.5 bar
